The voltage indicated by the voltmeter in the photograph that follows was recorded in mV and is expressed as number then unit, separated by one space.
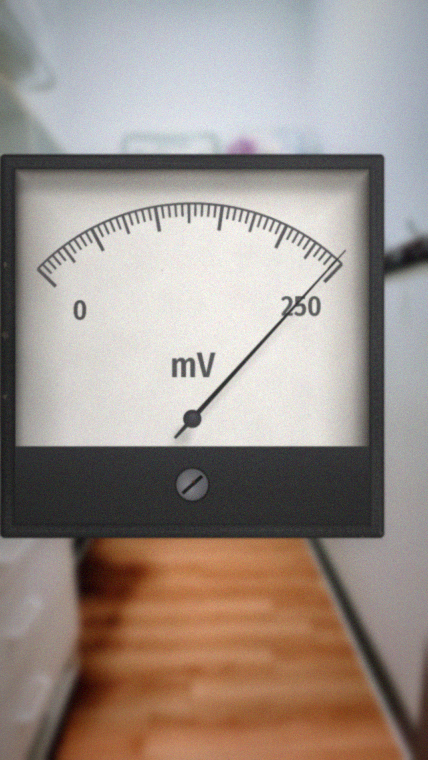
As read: 245 mV
